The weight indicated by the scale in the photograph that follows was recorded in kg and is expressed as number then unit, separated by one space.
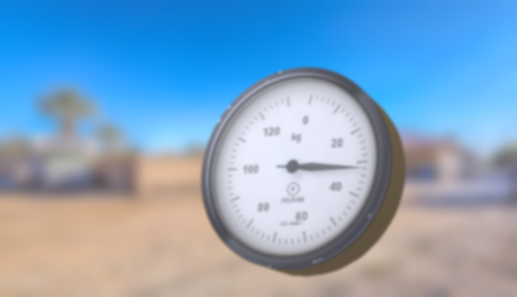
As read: 32 kg
